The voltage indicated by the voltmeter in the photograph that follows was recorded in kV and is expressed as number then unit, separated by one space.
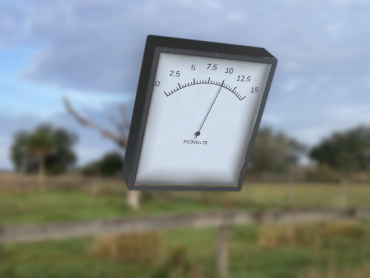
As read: 10 kV
